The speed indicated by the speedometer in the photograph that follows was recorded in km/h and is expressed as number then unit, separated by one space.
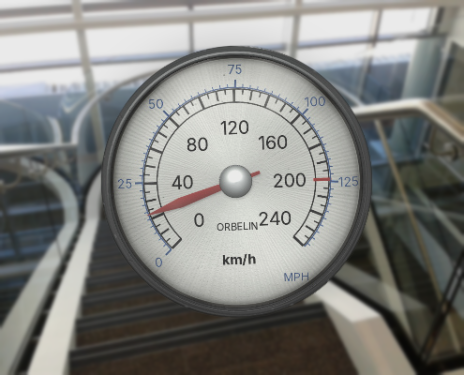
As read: 22.5 km/h
